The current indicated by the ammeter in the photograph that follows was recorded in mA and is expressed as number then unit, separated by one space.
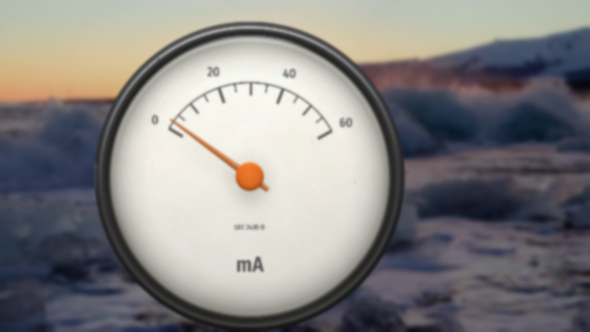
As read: 2.5 mA
